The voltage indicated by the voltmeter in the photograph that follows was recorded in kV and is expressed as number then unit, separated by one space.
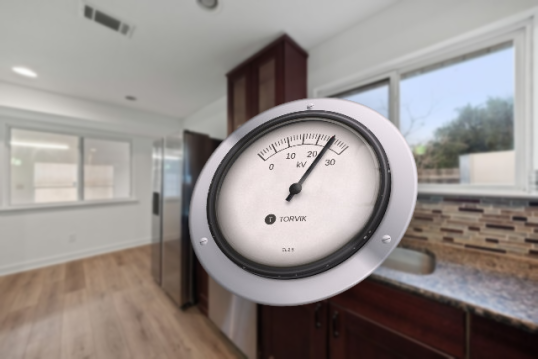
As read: 25 kV
